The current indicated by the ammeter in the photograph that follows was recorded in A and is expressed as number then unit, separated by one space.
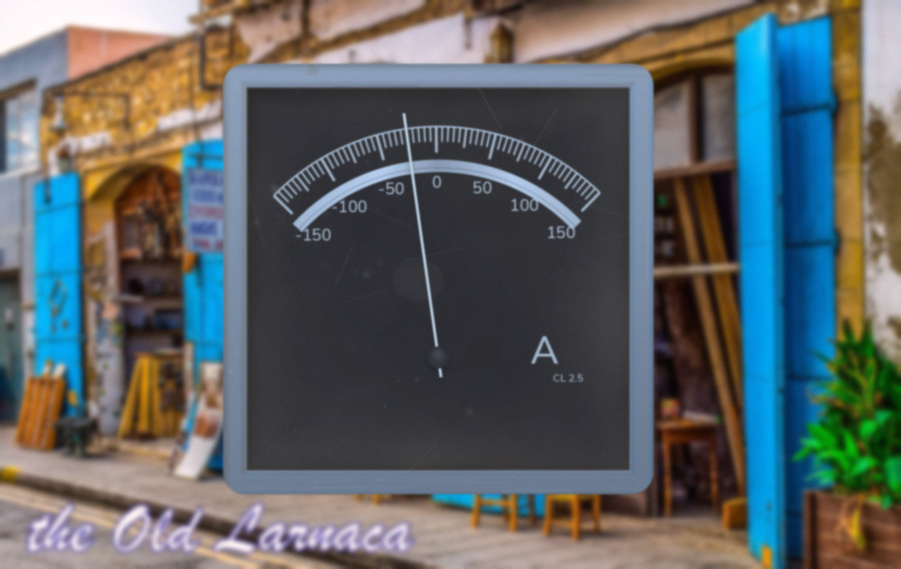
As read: -25 A
